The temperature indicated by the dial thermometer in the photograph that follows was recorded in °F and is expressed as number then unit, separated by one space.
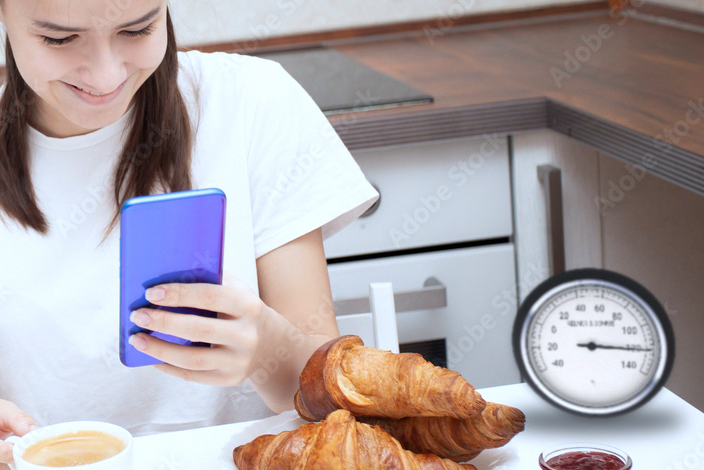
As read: 120 °F
